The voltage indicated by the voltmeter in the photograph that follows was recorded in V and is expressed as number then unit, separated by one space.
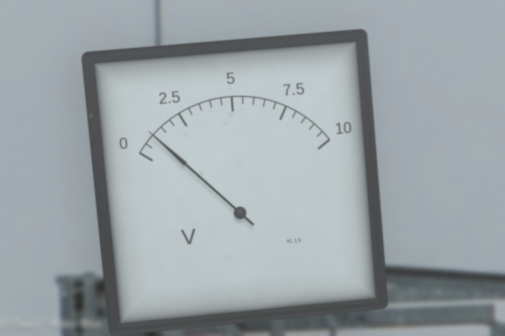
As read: 1 V
